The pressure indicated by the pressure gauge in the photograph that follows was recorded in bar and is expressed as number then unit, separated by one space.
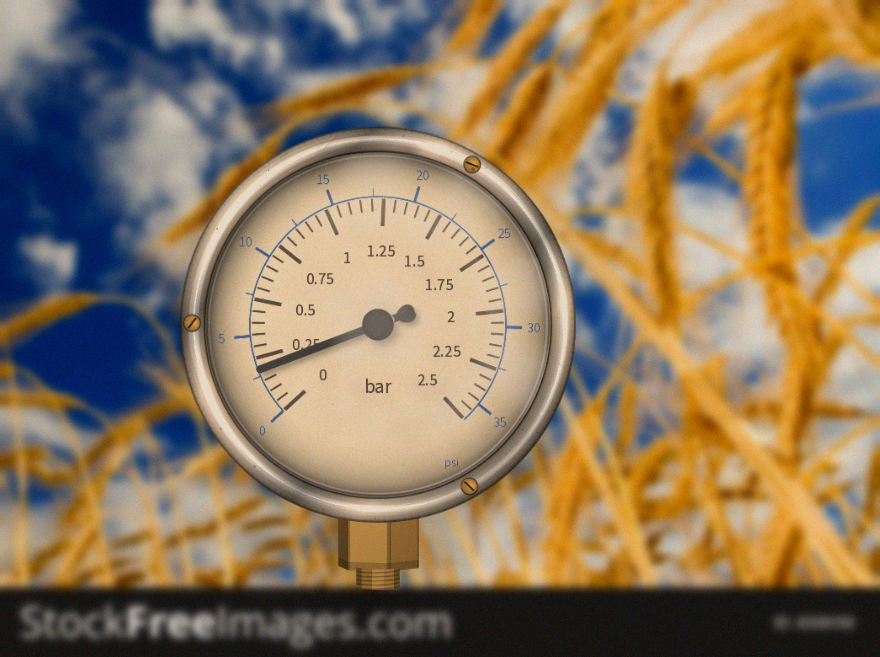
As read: 0.2 bar
